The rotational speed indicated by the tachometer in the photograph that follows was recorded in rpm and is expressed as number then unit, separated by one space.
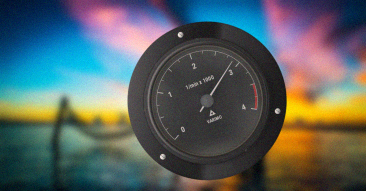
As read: 2875 rpm
